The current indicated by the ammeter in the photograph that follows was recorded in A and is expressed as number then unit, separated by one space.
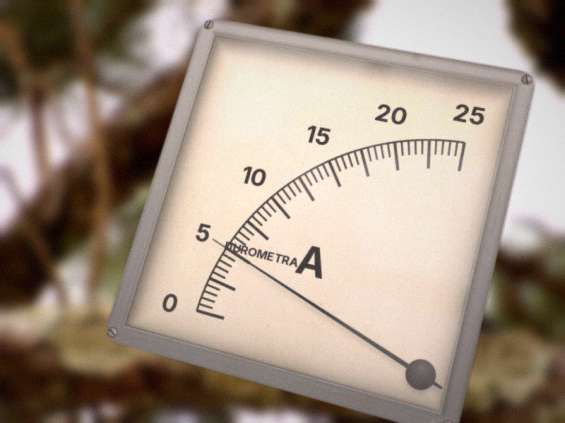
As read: 5 A
